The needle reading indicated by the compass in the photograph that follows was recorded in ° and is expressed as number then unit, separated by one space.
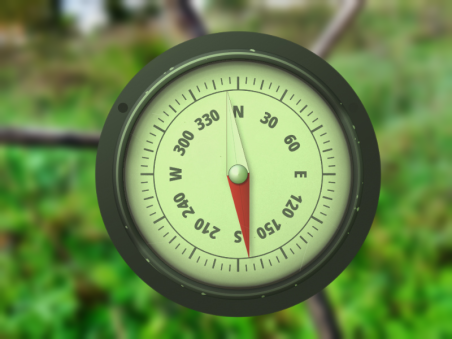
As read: 172.5 °
